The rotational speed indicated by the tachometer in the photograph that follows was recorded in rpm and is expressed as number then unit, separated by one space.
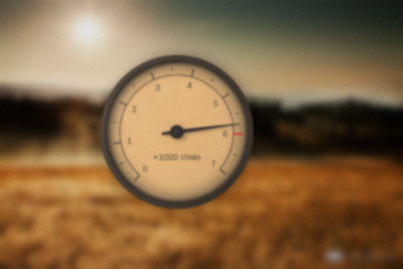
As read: 5750 rpm
